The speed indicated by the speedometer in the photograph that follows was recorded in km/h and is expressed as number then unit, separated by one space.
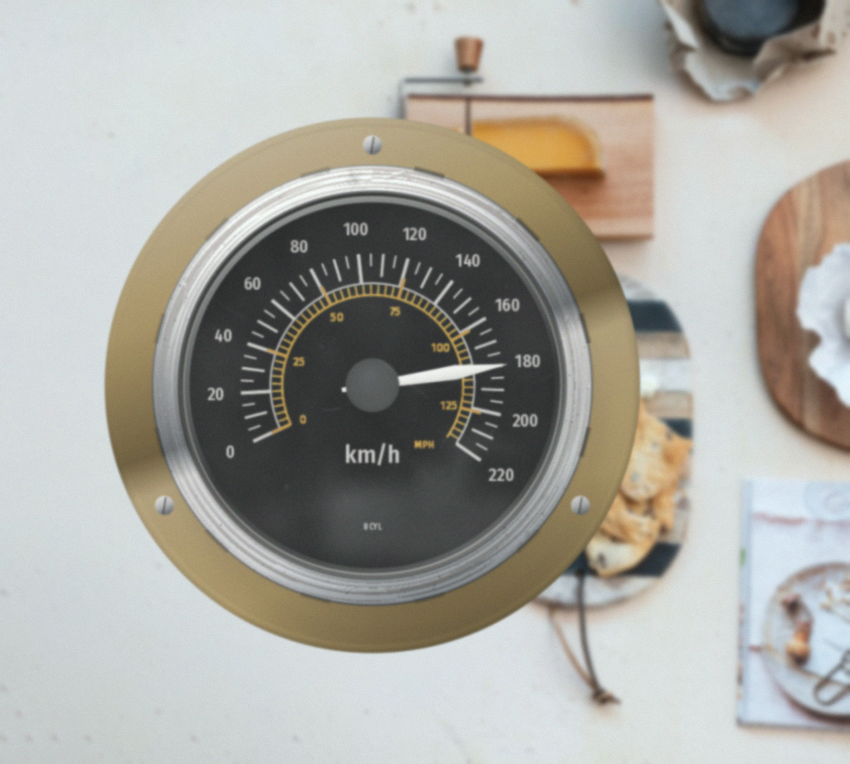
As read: 180 km/h
